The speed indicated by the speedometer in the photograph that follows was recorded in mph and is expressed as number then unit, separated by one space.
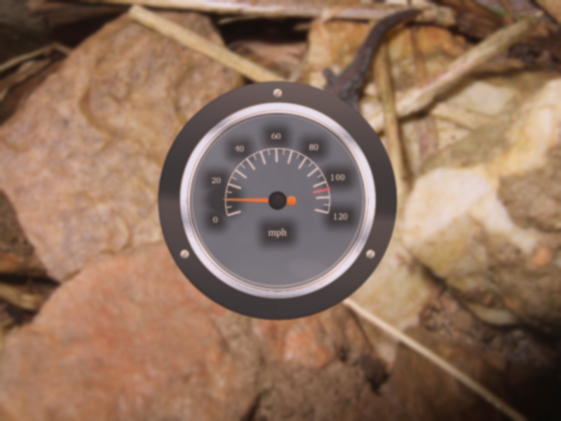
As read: 10 mph
